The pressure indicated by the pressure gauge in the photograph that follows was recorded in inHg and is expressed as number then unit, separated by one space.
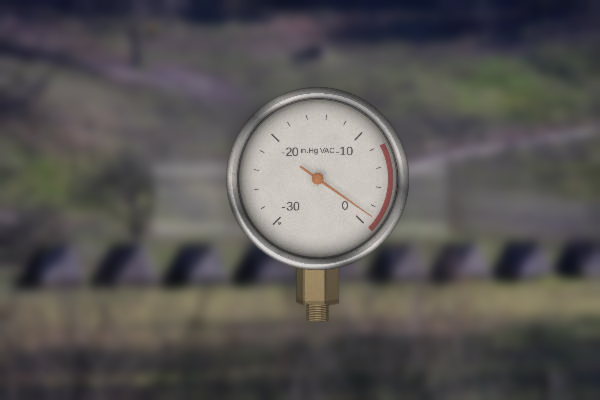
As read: -1 inHg
